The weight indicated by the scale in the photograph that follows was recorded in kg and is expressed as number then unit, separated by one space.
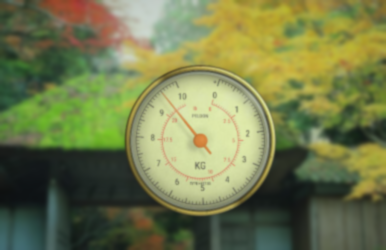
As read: 9.5 kg
